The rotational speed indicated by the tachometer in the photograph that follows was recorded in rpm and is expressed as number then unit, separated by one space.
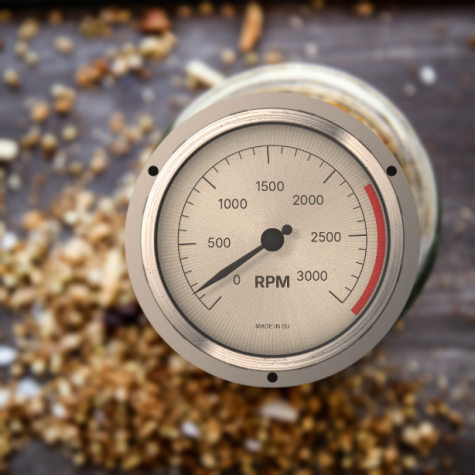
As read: 150 rpm
